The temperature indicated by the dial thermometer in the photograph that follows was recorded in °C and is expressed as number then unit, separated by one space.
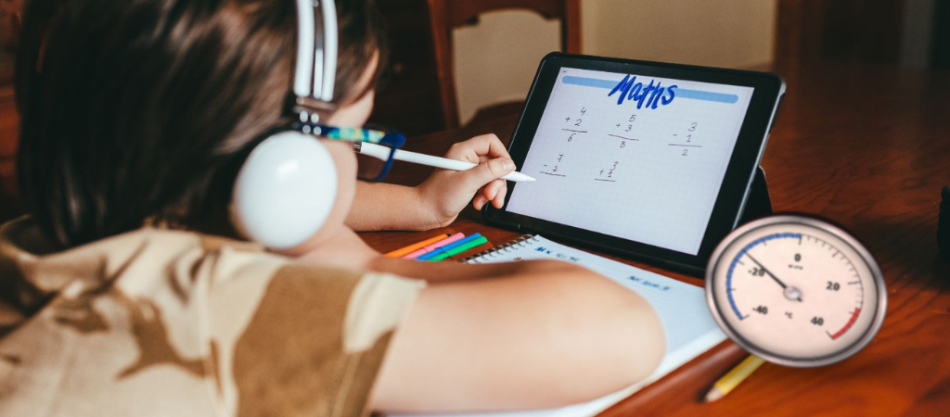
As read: -16 °C
